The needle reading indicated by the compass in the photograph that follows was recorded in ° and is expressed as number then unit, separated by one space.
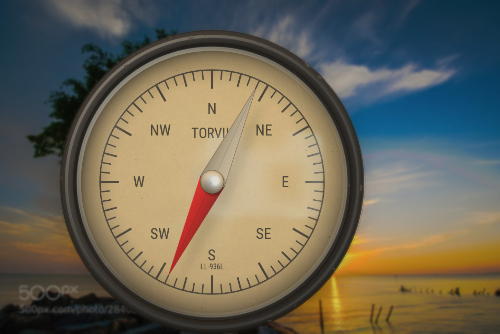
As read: 205 °
